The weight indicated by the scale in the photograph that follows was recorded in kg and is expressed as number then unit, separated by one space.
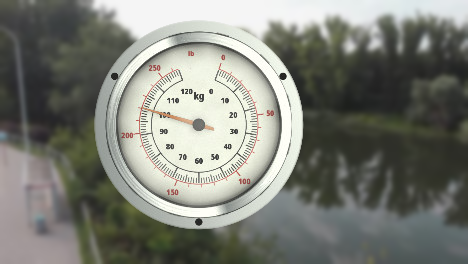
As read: 100 kg
